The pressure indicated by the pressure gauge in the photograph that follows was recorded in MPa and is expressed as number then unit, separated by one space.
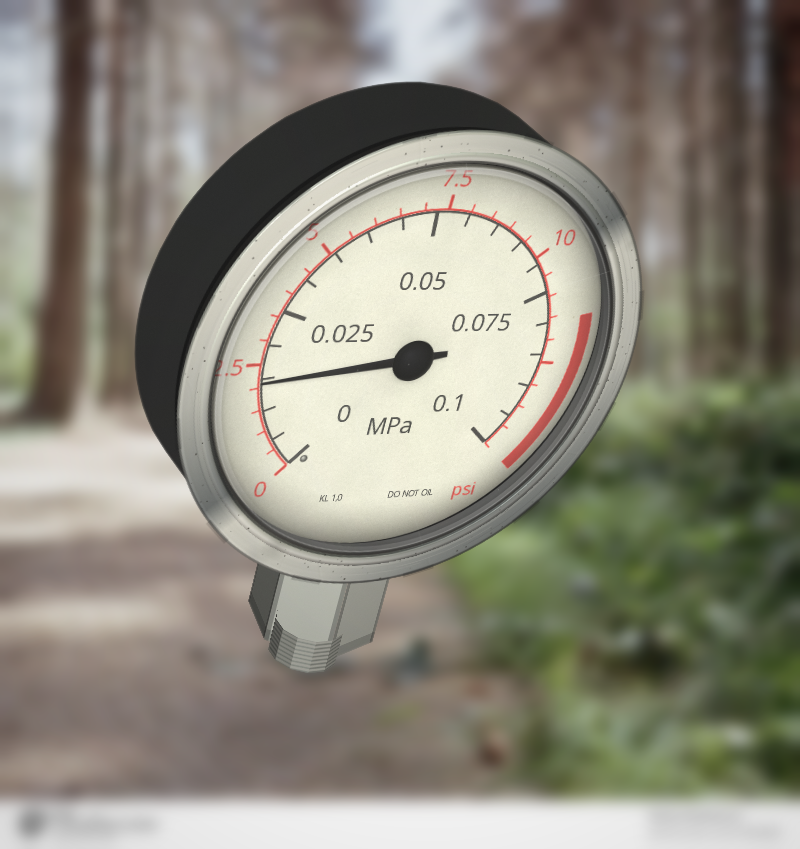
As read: 0.015 MPa
